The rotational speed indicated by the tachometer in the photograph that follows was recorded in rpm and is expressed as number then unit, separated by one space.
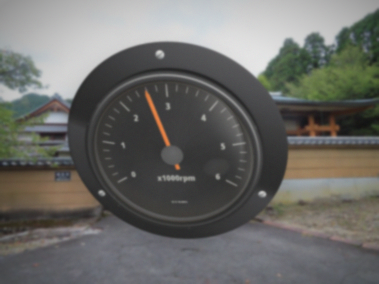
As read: 2600 rpm
